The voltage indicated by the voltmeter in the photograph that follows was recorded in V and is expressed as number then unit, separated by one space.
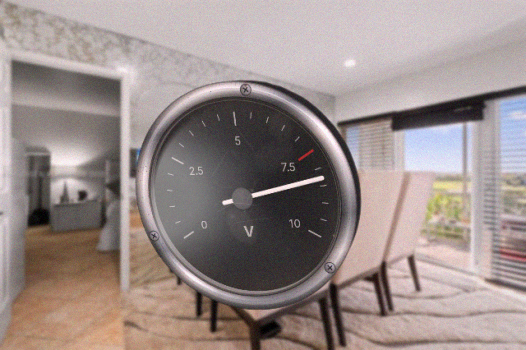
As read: 8.25 V
